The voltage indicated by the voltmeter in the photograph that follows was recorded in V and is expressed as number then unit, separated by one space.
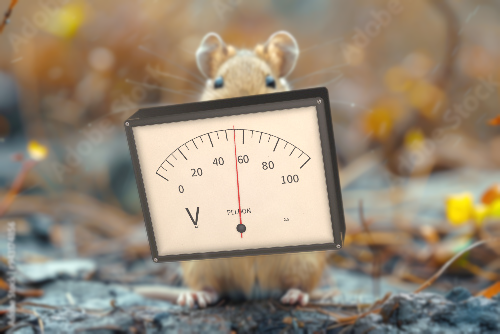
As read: 55 V
